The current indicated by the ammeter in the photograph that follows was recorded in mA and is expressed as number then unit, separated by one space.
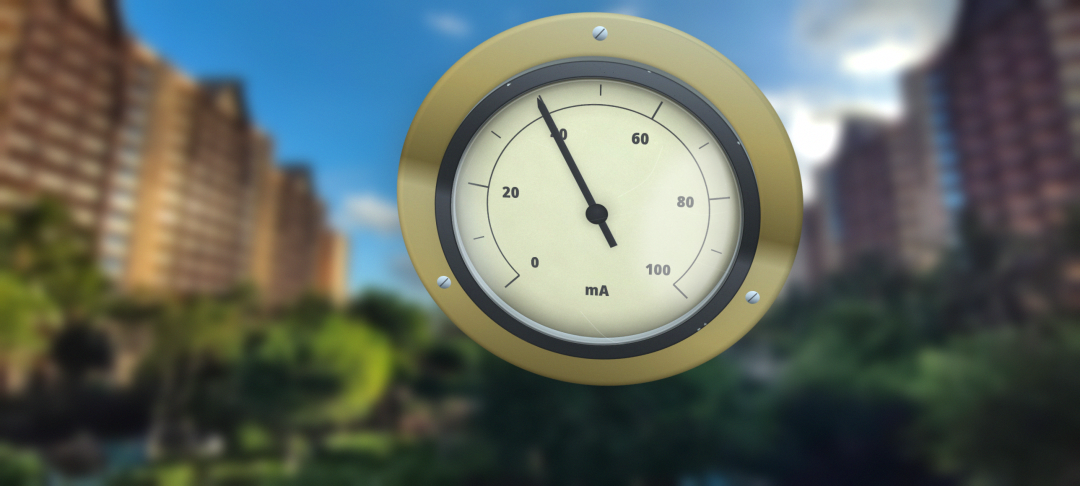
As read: 40 mA
